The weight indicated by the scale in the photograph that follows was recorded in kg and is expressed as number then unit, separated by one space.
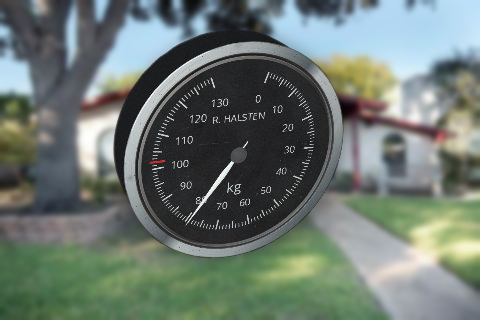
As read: 80 kg
